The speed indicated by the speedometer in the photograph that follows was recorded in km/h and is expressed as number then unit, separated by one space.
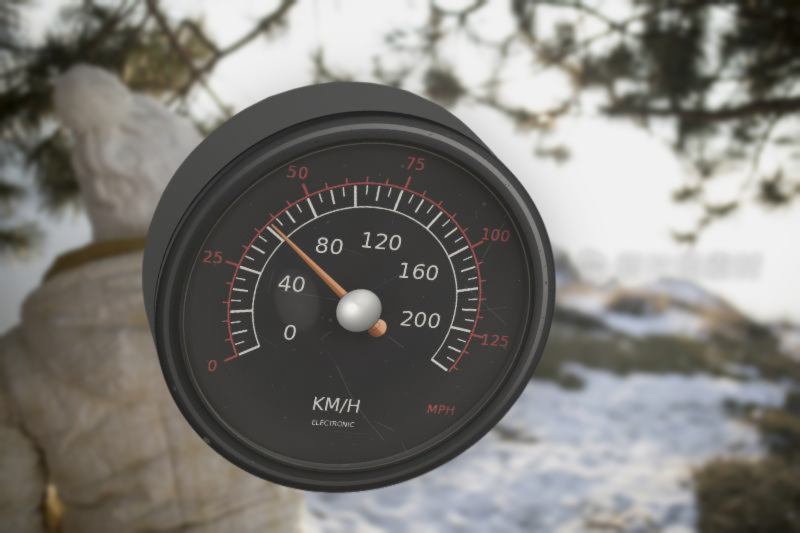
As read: 62.5 km/h
